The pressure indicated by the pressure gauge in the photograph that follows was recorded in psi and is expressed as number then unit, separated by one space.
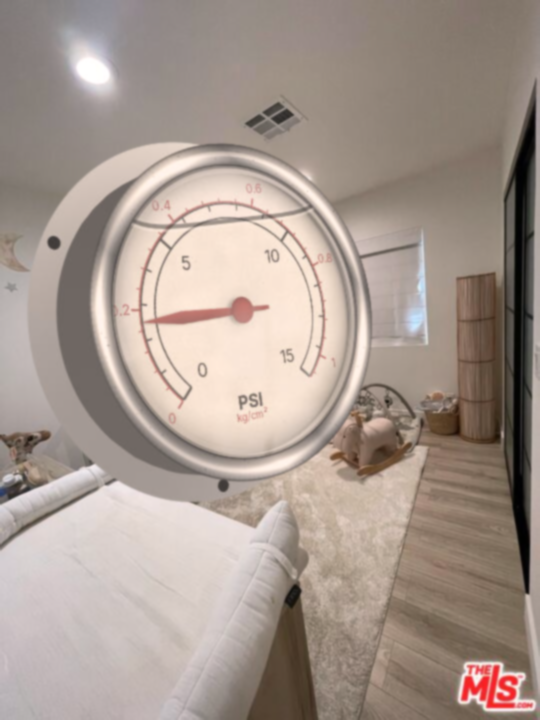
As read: 2.5 psi
